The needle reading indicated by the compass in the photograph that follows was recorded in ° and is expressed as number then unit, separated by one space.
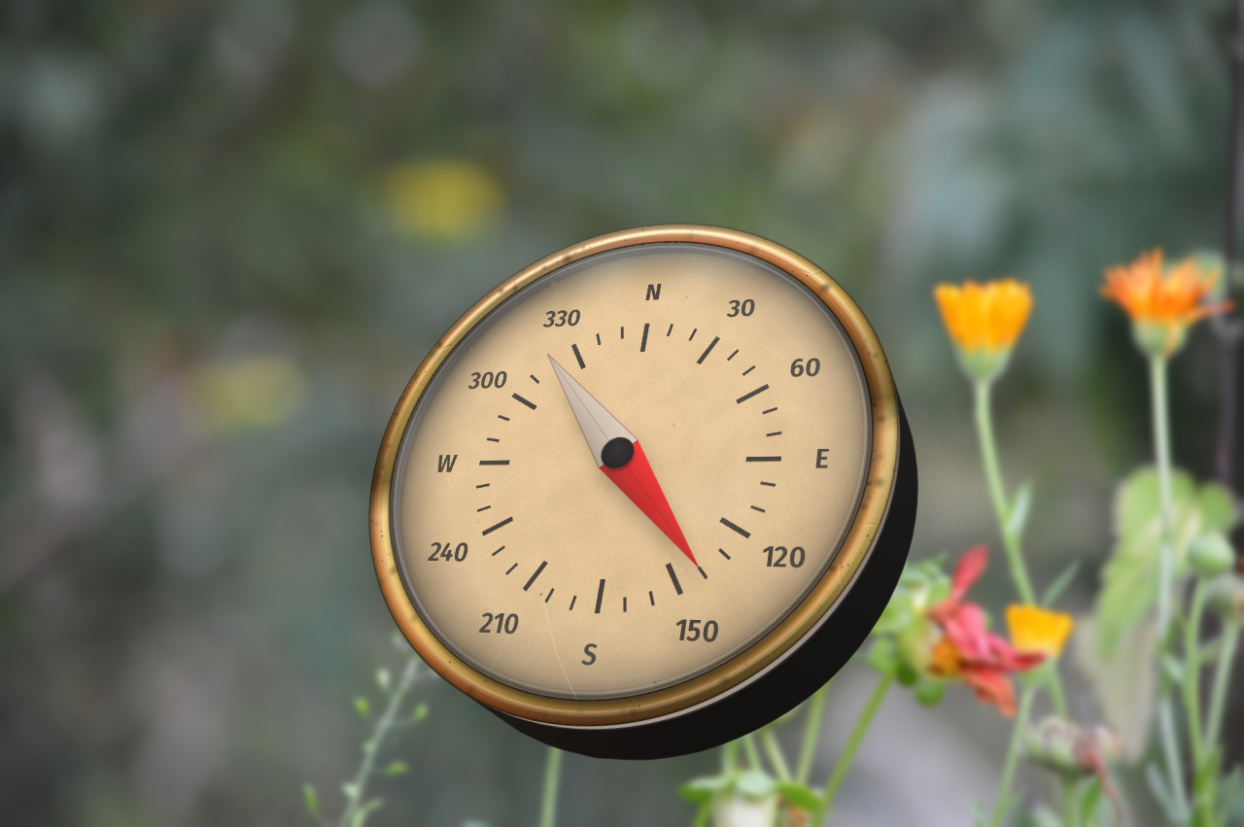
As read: 140 °
